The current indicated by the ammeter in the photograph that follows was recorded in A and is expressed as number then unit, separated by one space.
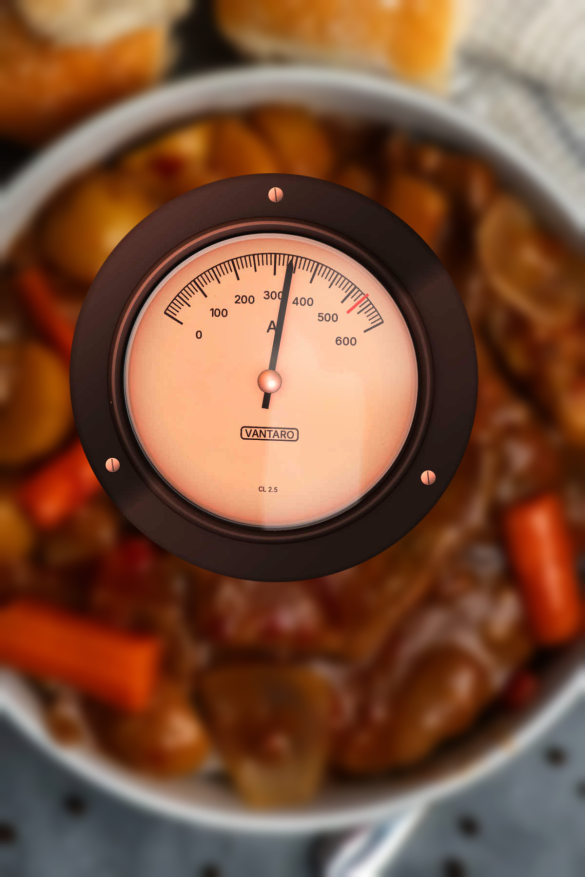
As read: 340 A
